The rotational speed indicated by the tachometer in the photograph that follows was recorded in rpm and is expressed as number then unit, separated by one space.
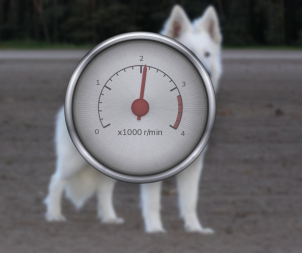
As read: 2100 rpm
